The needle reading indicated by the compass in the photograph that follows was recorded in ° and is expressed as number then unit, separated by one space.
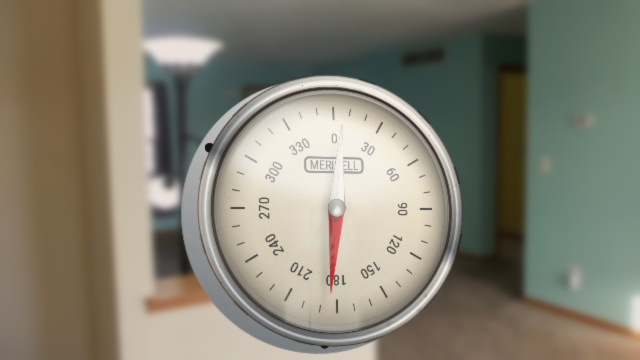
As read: 185 °
